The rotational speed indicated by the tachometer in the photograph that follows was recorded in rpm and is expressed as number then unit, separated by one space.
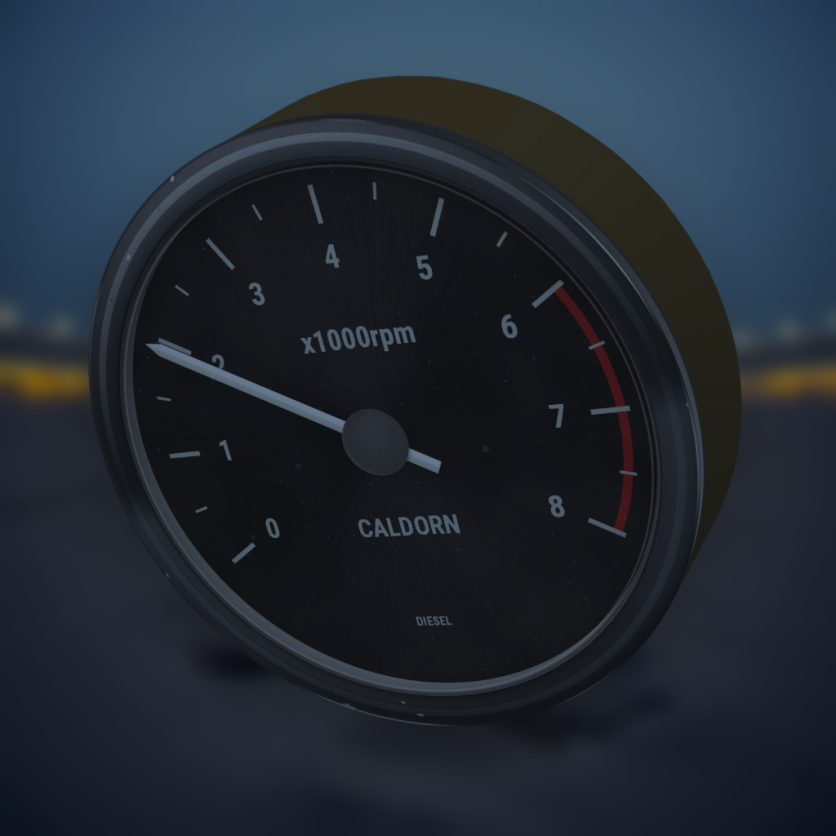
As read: 2000 rpm
